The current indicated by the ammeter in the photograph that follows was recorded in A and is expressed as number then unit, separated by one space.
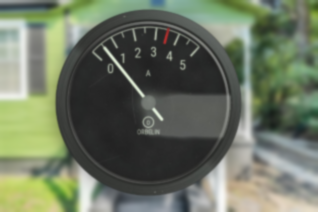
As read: 0.5 A
